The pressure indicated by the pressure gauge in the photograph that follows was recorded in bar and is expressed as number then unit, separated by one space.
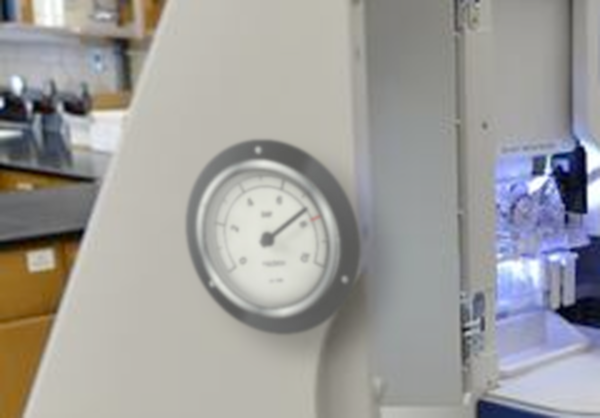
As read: 7.5 bar
